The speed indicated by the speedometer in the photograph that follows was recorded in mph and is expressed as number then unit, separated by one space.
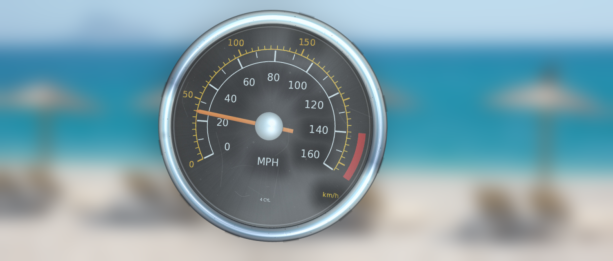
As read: 25 mph
